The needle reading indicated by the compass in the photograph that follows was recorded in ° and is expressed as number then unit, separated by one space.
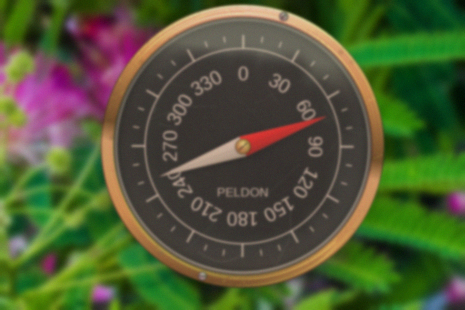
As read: 70 °
